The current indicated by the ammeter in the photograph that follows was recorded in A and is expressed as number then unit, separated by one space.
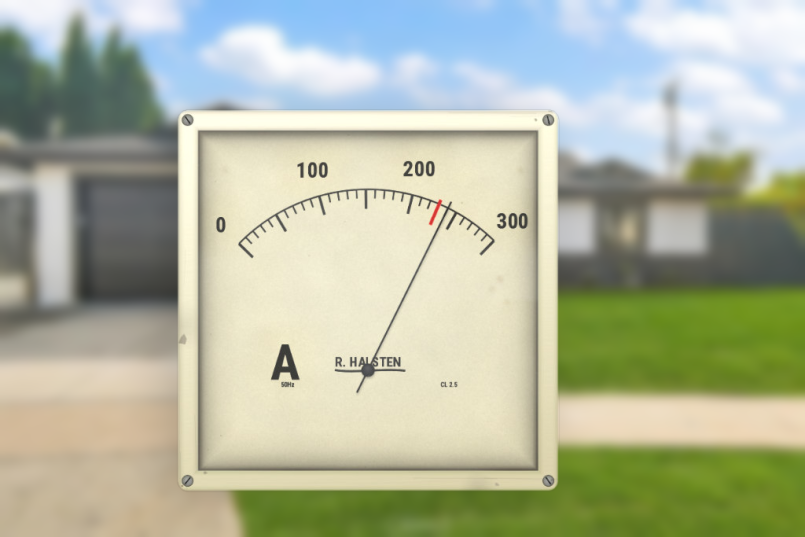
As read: 240 A
